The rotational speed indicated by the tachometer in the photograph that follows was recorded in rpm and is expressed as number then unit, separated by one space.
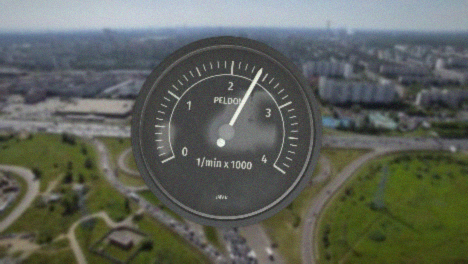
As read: 2400 rpm
